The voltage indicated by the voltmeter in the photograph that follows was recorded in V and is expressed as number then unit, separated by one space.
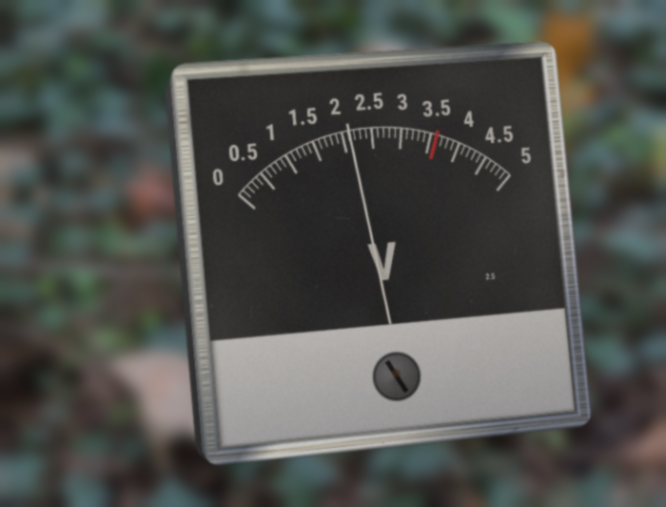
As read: 2.1 V
